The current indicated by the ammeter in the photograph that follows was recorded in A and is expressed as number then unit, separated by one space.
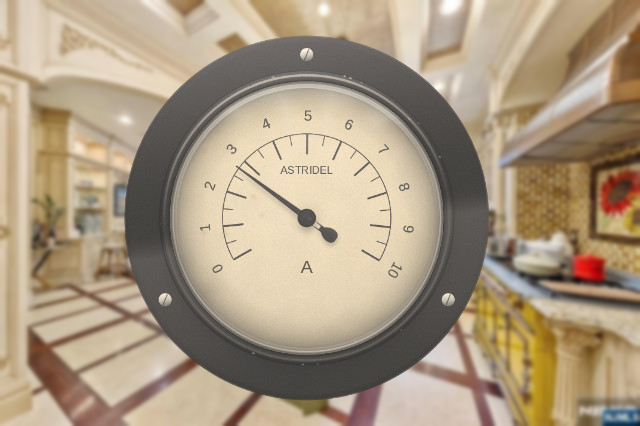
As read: 2.75 A
